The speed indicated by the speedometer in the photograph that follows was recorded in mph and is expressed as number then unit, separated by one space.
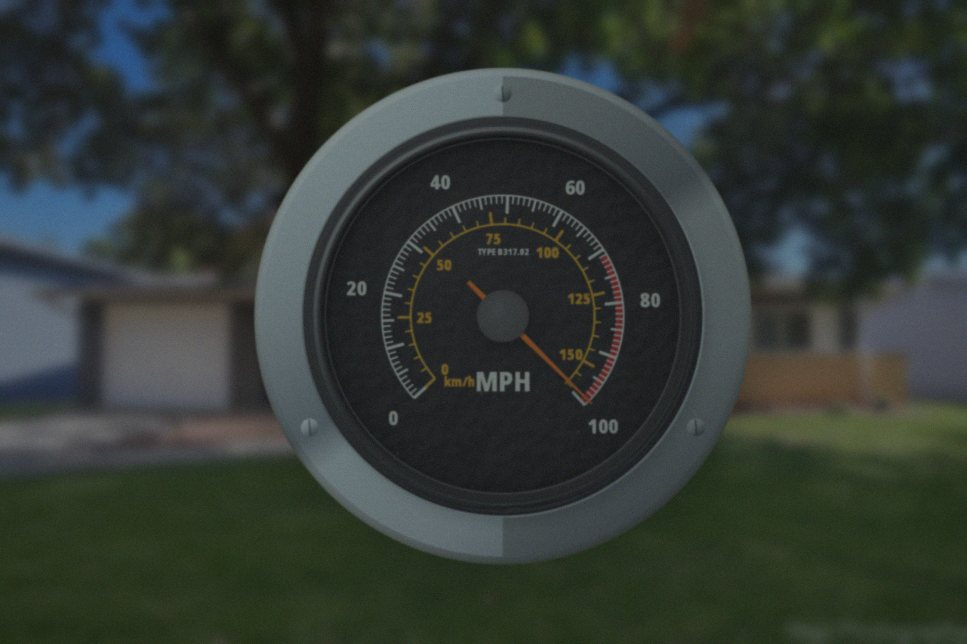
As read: 99 mph
